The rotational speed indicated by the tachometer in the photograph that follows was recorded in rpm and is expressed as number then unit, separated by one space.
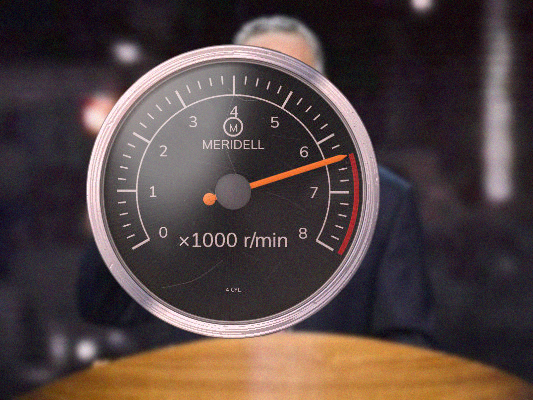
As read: 6400 rpm
